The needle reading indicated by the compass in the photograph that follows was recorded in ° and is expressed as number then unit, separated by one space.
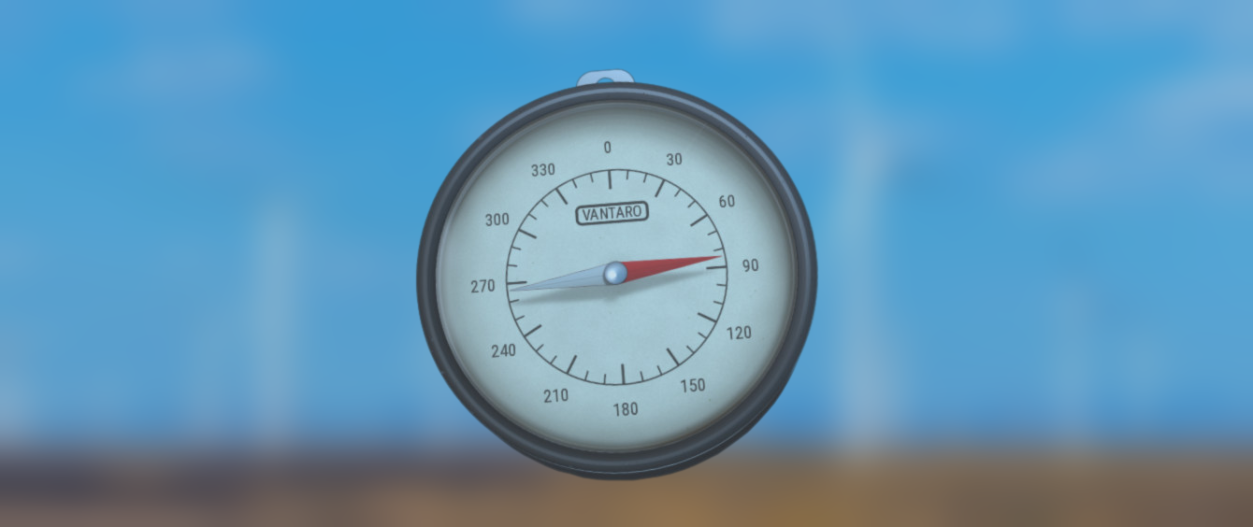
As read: 85 °
